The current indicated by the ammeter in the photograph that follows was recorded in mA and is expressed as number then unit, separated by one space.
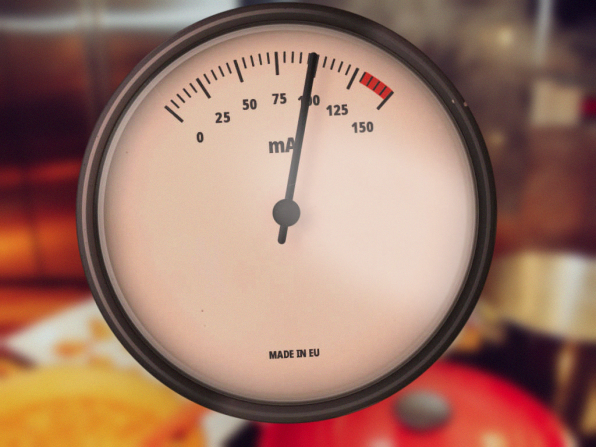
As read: 97.5 mA
